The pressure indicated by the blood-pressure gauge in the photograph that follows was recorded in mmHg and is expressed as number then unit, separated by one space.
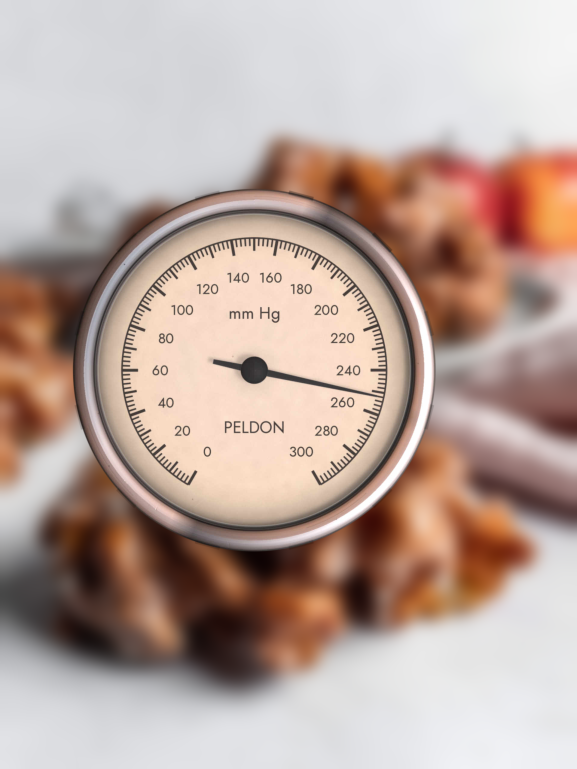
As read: 252 mmHg
